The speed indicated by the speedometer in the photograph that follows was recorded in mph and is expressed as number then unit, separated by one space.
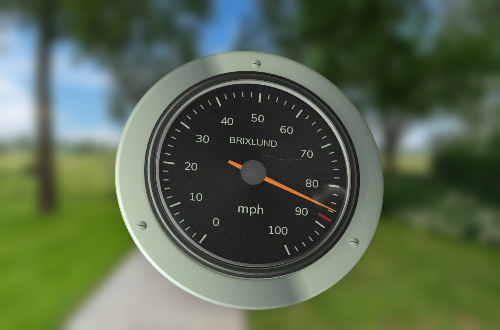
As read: 86 mph
